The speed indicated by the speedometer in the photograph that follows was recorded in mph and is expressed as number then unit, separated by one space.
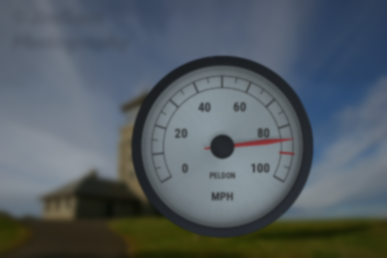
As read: 85 mph
